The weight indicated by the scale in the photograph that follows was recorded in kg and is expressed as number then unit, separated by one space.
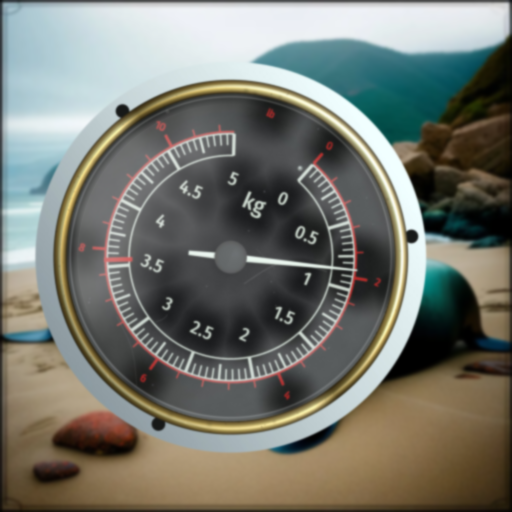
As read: 0.85 kg
